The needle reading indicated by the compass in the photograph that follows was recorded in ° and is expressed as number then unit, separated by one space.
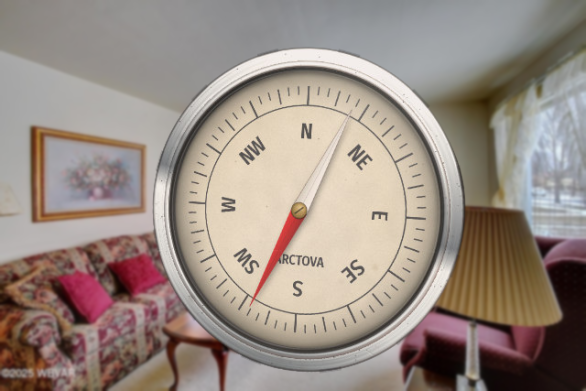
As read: 205 °
